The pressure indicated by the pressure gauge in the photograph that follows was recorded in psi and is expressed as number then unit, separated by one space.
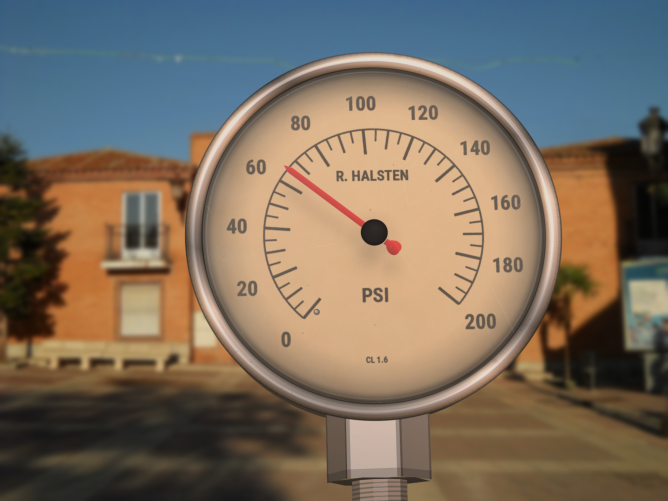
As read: 65 psi
